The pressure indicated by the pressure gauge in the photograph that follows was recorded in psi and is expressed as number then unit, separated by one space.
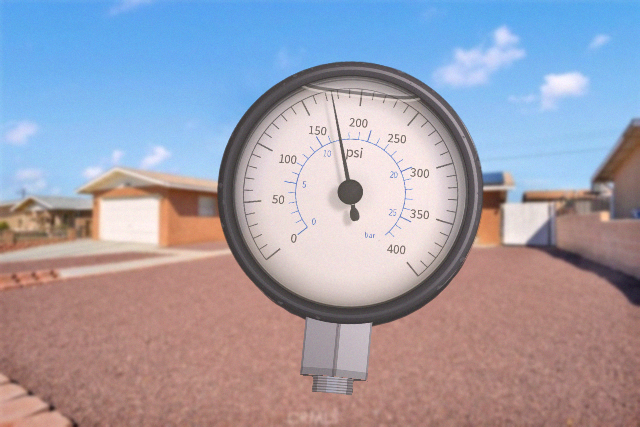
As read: 175 psi
